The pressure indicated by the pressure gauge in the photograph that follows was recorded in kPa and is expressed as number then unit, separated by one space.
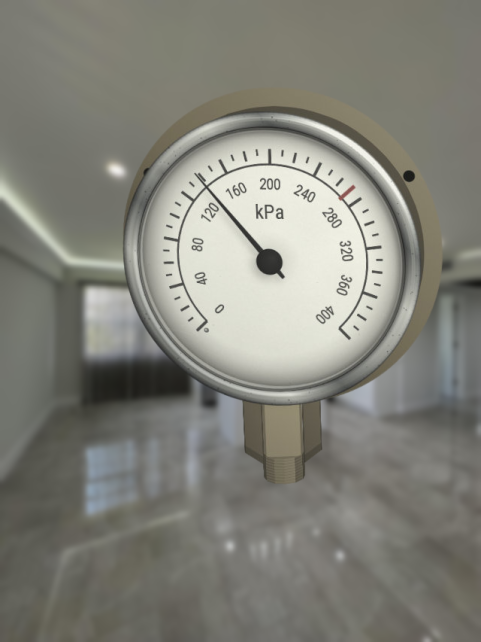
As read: 140 kPa
